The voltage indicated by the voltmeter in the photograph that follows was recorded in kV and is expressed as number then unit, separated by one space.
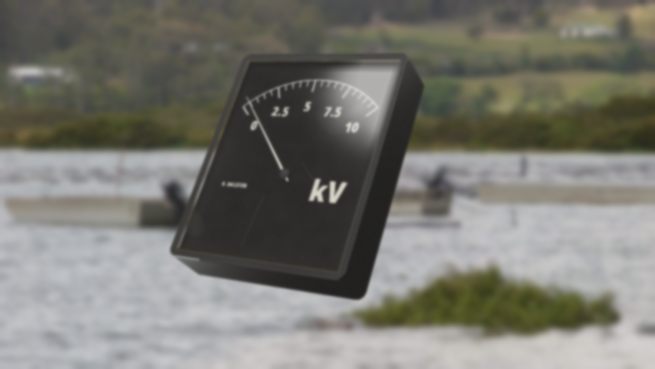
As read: 0.5 kV
